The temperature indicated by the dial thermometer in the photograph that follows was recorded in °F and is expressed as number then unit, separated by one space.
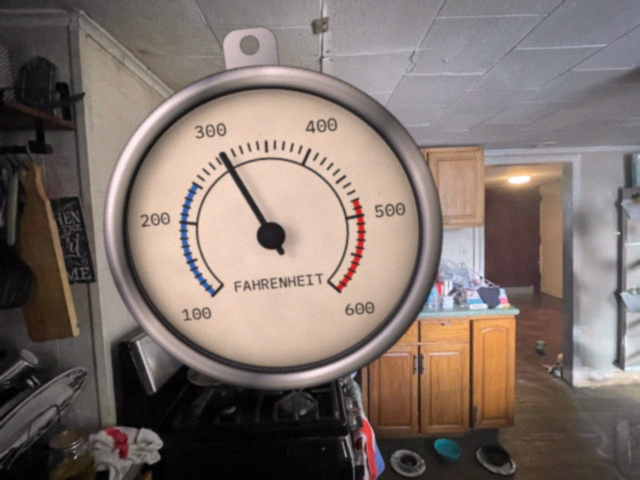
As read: 300 °F
